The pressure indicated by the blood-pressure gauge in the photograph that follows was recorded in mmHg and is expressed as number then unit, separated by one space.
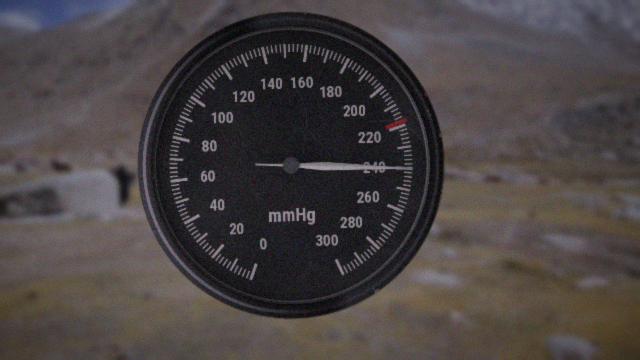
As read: 240 mmHg
